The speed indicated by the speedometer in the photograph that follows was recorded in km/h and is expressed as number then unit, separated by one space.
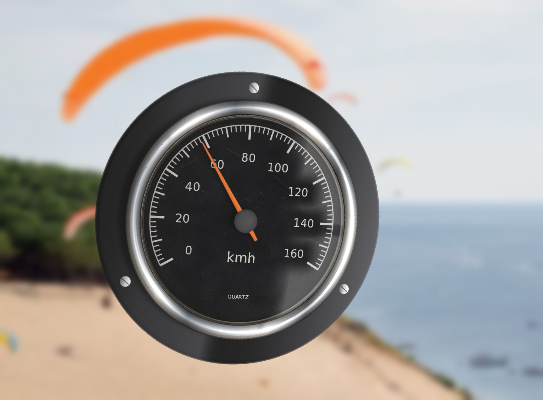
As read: 58 km/h
